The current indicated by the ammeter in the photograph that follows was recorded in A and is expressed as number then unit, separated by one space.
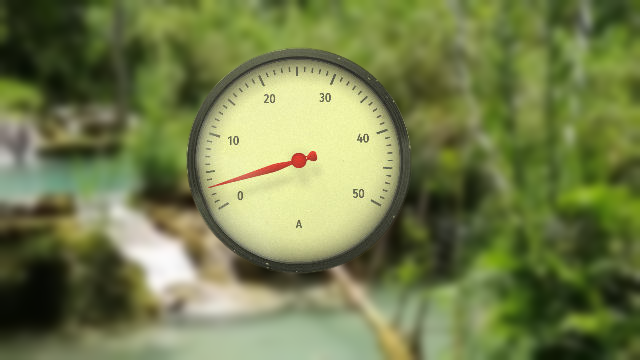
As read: 3 A
